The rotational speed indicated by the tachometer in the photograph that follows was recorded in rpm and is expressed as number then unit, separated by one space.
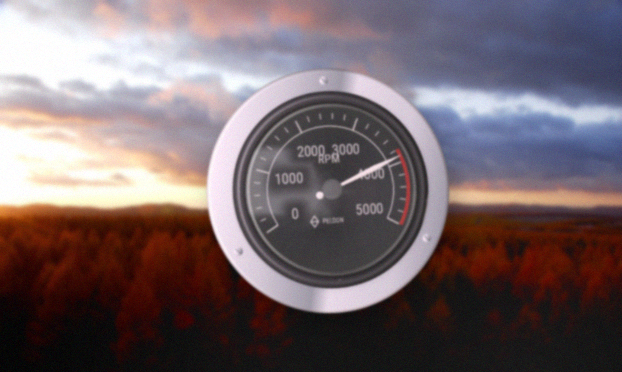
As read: 3900 rpm
